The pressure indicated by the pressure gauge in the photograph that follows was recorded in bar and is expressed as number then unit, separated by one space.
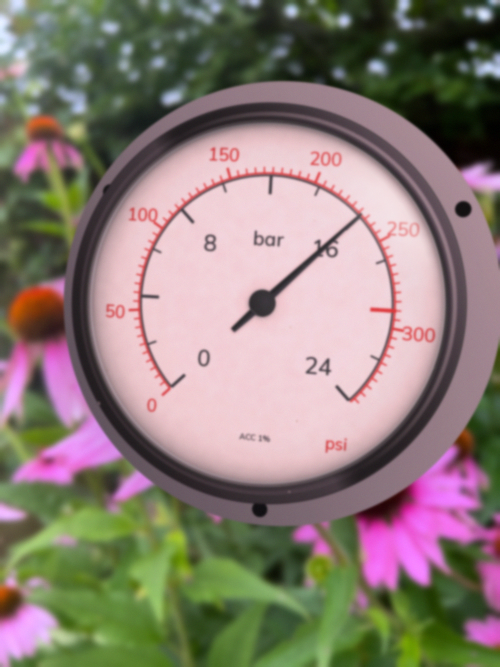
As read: 16 bar
